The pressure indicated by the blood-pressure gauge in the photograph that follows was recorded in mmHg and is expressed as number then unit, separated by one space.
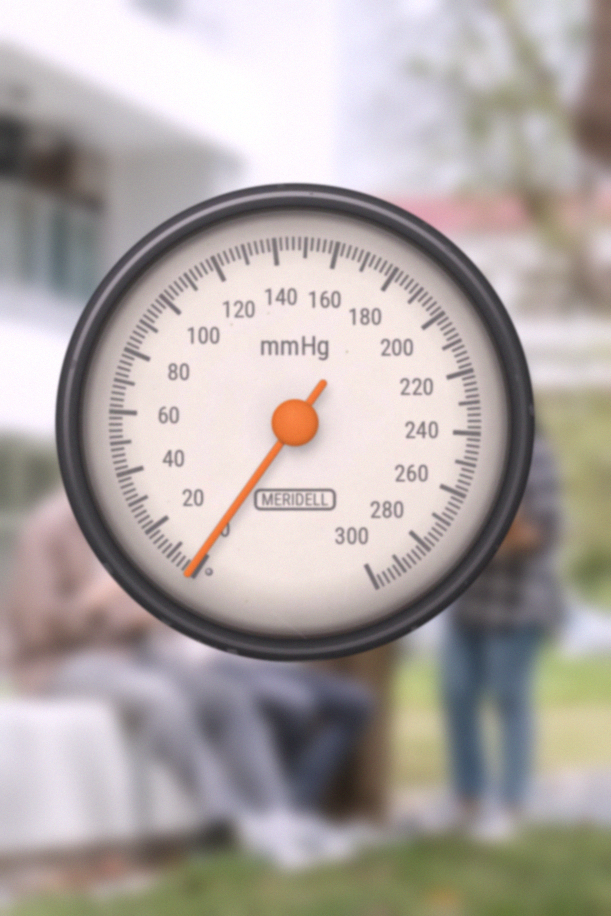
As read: 2 mmHg
